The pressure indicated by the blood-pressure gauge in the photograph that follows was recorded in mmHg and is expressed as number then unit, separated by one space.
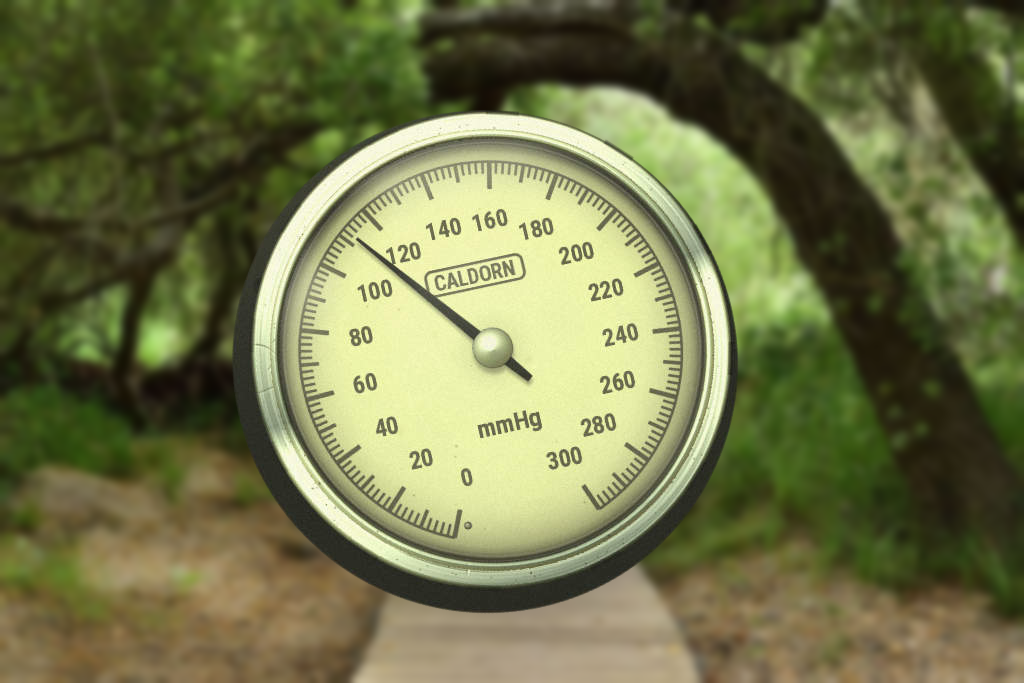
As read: 112 mmHg
